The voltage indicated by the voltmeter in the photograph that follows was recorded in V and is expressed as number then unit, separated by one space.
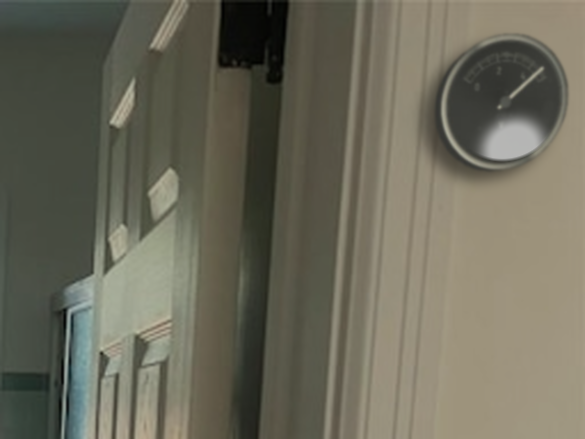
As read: 4.5 V
